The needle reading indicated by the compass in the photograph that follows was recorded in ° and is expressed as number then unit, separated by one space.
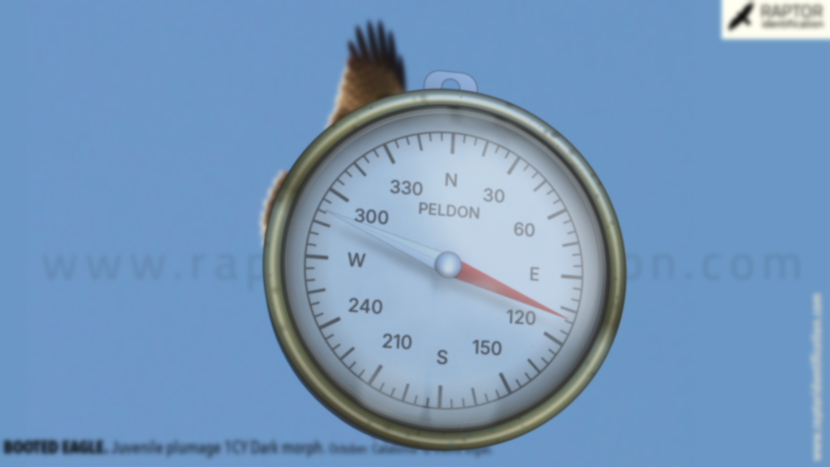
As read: 110 °
